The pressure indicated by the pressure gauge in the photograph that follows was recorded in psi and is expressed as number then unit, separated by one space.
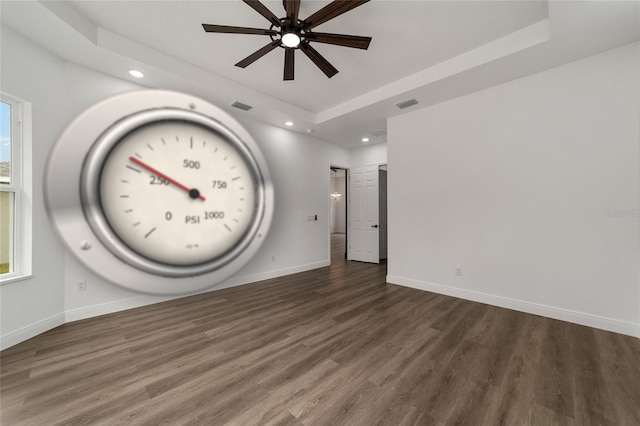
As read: 275 psi
